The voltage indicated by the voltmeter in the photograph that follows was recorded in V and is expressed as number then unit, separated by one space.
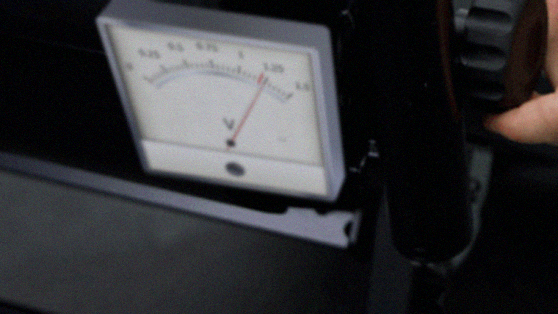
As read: 1.25 V
